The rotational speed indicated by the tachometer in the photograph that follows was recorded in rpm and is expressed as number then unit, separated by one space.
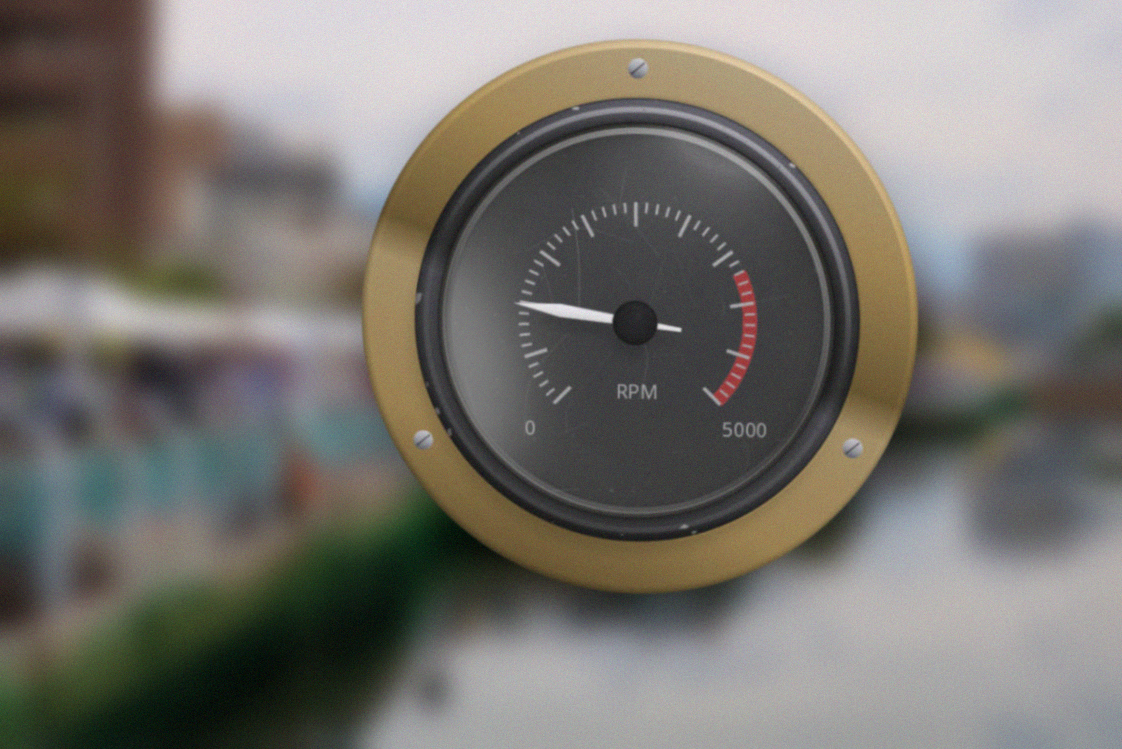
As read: 1000 rpm
